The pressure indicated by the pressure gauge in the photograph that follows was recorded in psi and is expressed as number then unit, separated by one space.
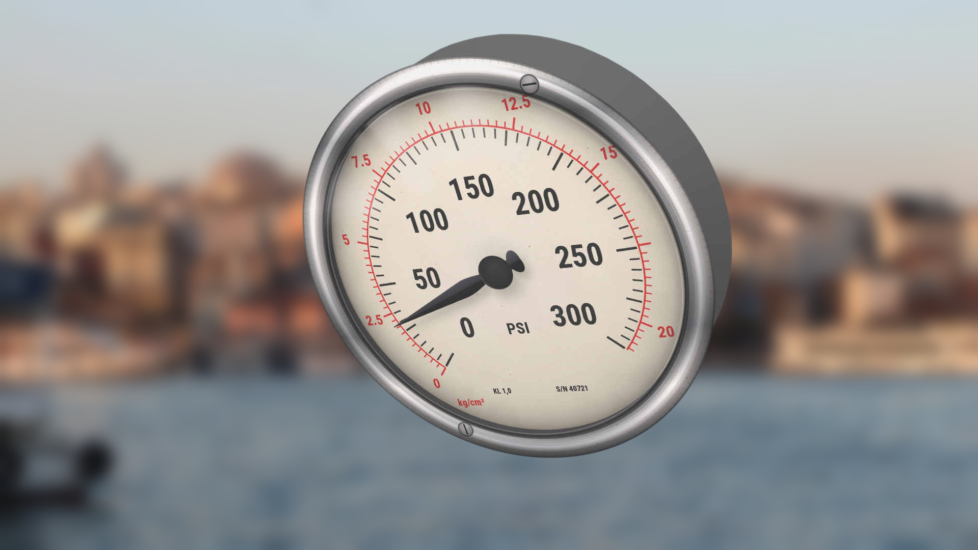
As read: 30 psi
